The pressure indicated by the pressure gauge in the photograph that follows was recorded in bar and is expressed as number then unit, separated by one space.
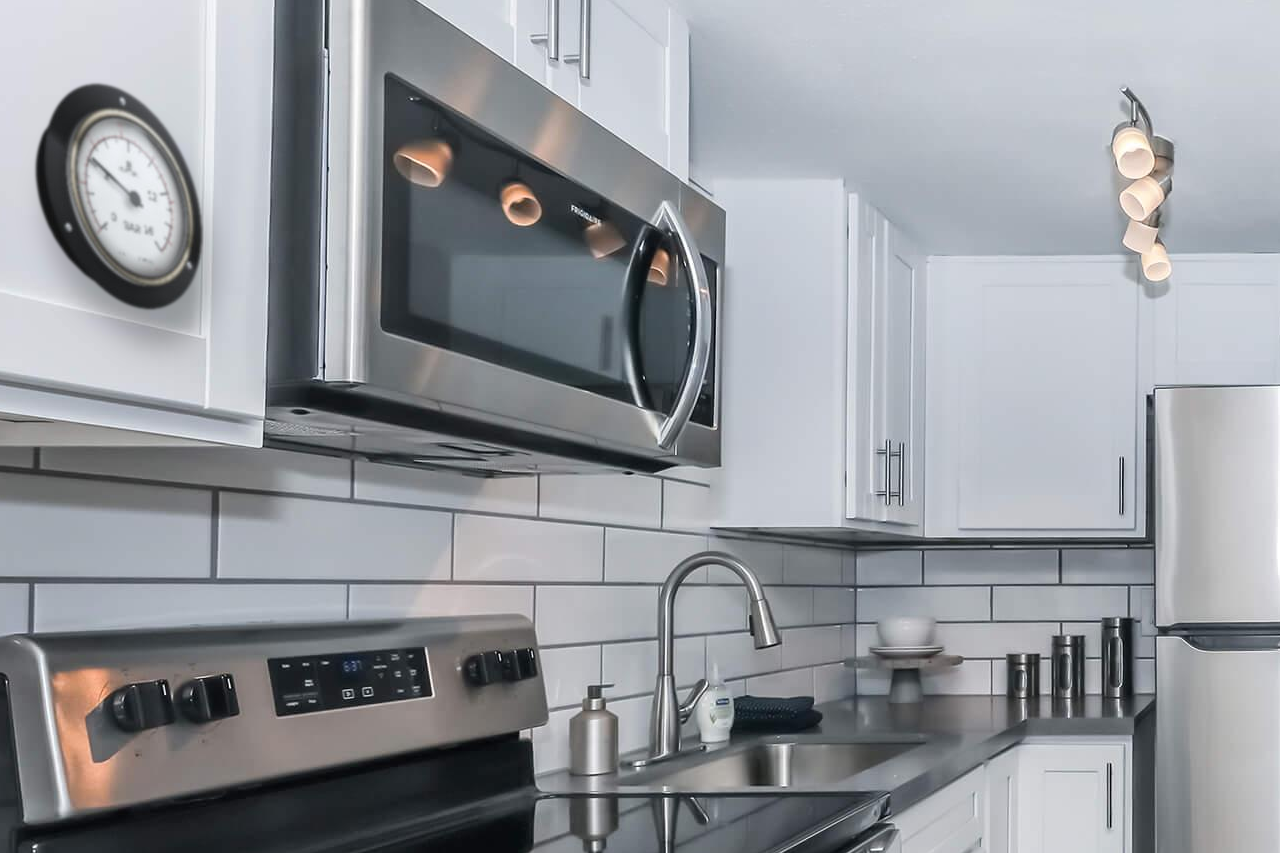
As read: 4 bar
